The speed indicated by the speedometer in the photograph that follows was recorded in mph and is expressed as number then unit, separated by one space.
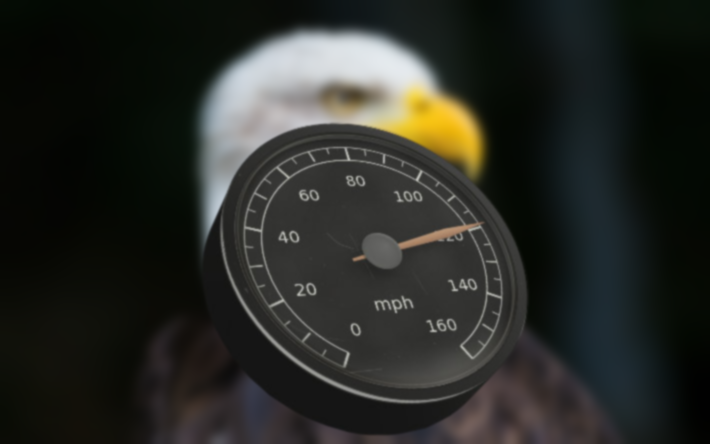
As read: 120 mph
